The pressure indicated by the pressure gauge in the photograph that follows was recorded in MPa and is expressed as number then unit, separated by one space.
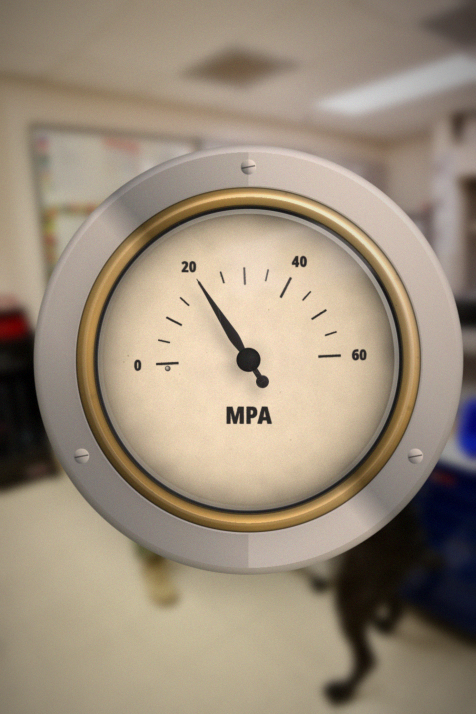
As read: 20 MPa
